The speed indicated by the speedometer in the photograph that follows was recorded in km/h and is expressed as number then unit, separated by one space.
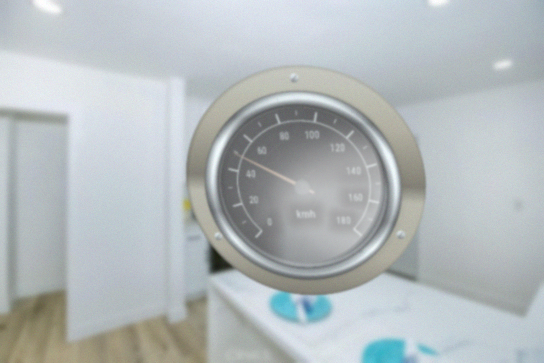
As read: 50 km/h
